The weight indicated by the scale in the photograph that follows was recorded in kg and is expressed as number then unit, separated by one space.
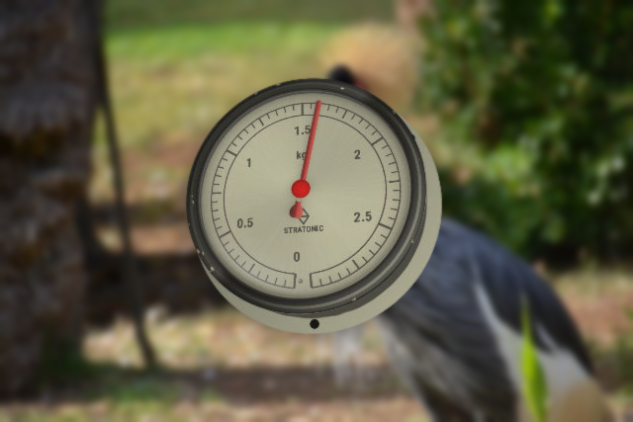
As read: 1.6 kg
